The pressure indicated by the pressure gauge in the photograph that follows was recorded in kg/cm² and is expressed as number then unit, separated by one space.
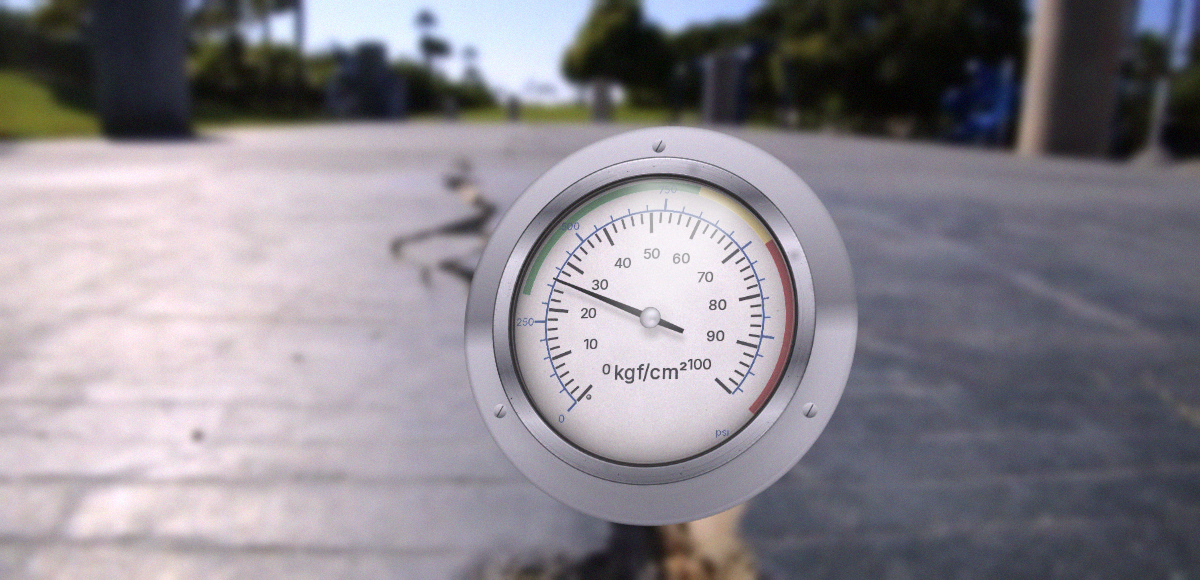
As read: 26 kg/cm²
